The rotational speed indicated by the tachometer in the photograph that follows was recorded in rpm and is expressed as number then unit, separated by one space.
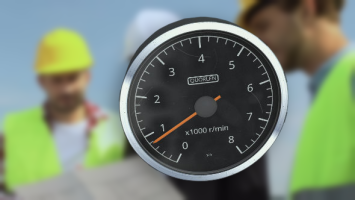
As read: 800 rpm
